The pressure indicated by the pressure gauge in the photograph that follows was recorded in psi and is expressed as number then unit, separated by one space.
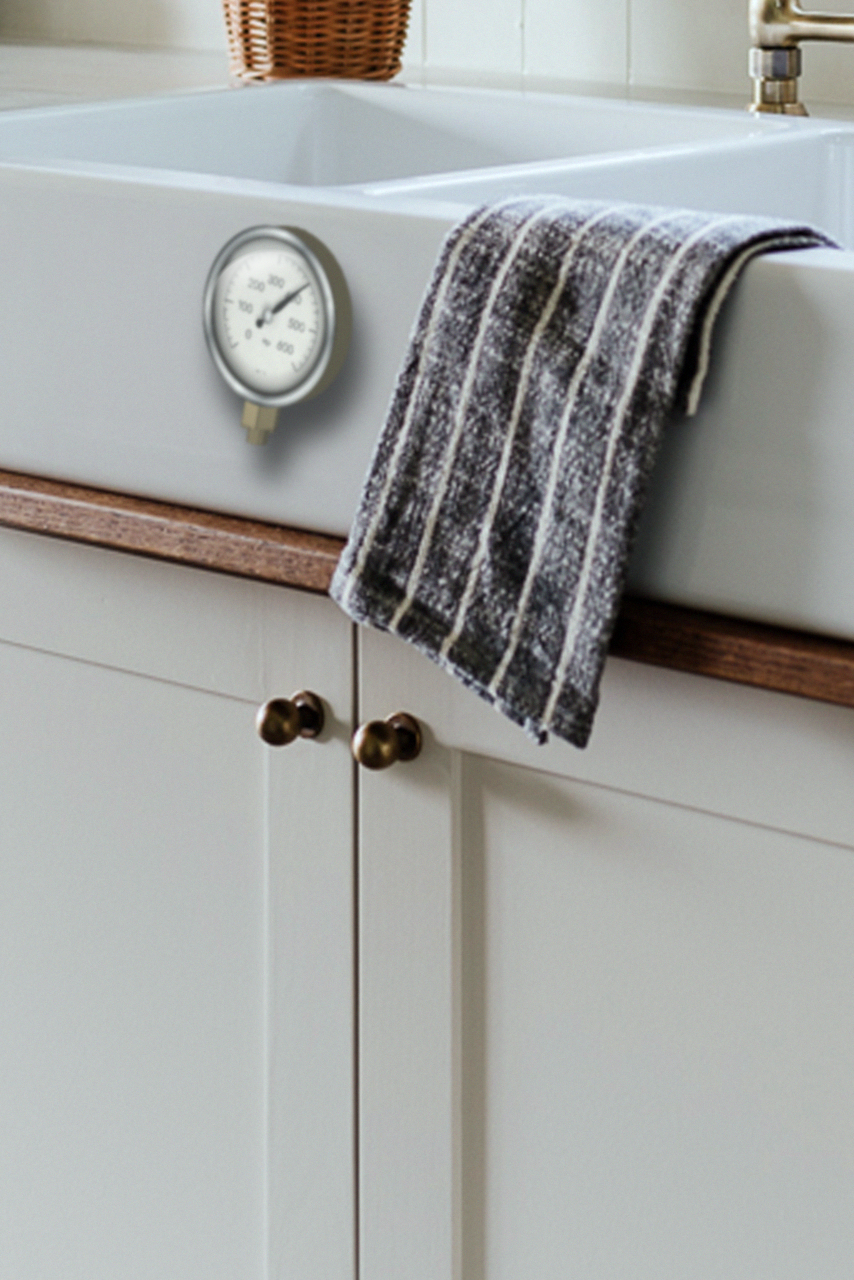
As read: 400 psi
